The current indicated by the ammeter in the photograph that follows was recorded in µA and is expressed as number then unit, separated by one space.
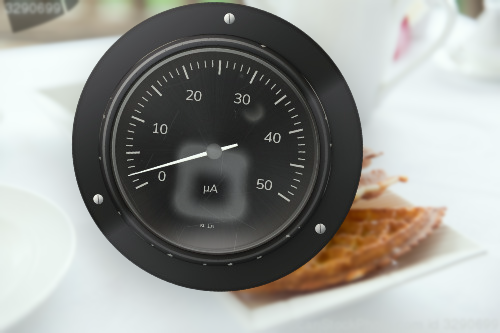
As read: 2 µA
